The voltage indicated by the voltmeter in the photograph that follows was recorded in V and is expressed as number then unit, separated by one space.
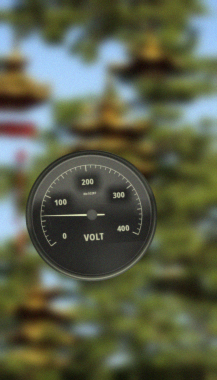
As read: 60 V
